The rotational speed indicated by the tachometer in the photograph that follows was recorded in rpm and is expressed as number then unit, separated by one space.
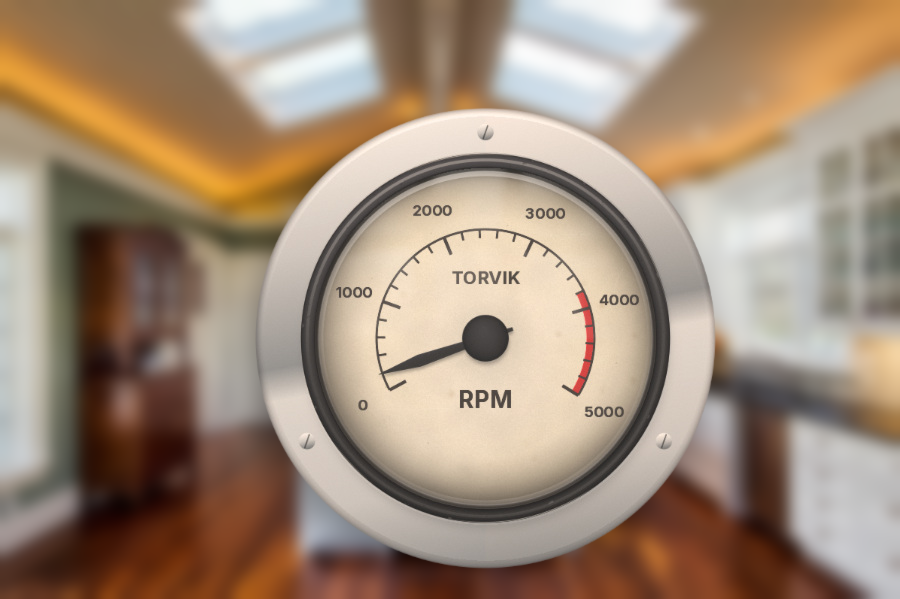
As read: 200 rpm
